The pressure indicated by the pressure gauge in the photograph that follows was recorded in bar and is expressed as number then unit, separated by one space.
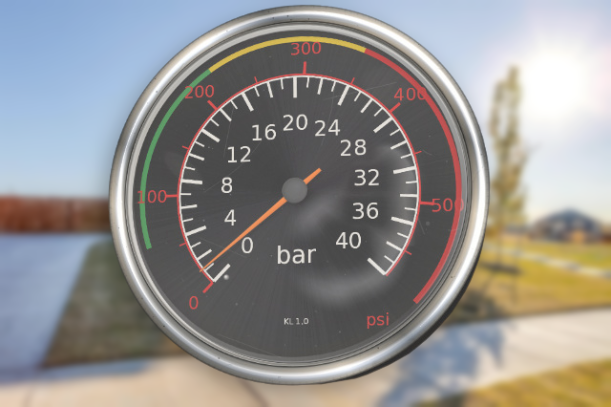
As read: 1 bar
